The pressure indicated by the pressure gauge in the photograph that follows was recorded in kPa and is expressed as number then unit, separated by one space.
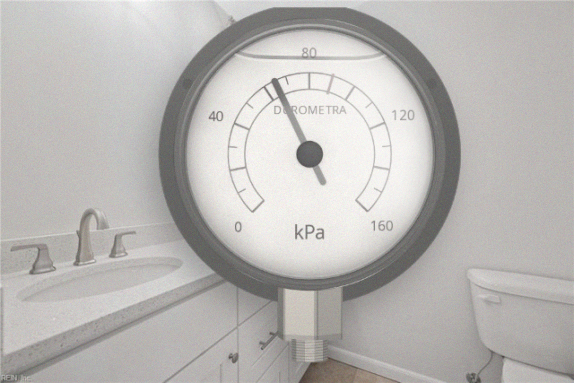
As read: 65 kPa
